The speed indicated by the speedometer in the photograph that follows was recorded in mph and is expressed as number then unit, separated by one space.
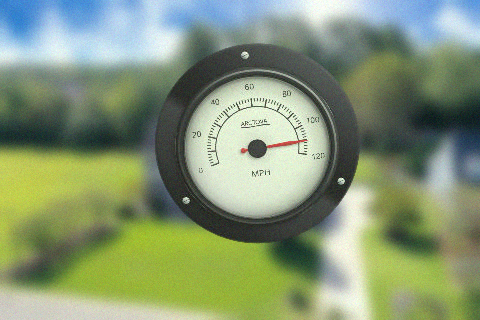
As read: 110 mph
